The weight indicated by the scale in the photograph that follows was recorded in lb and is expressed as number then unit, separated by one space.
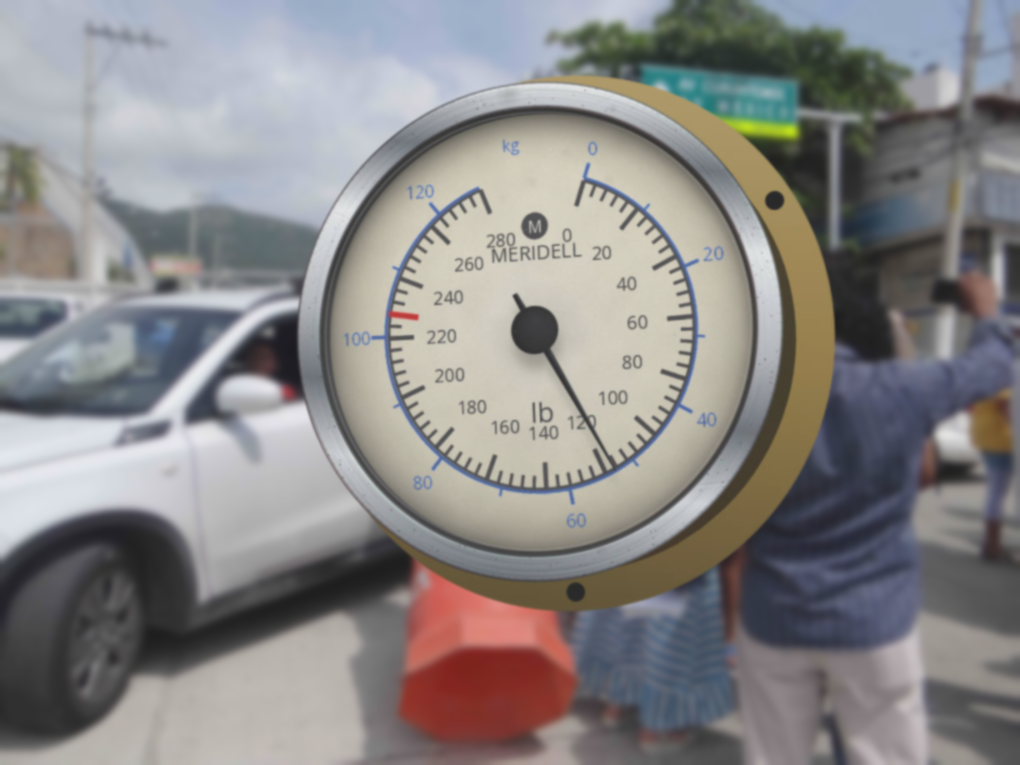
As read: 116 lb
